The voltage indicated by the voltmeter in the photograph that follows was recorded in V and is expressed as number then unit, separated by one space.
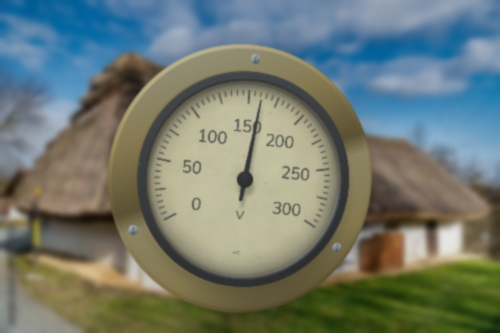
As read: 160 V
